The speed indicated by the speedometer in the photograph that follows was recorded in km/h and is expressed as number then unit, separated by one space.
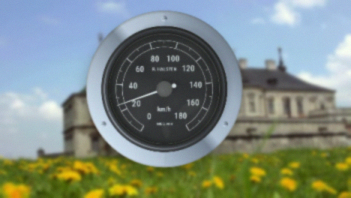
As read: 25 km/h
